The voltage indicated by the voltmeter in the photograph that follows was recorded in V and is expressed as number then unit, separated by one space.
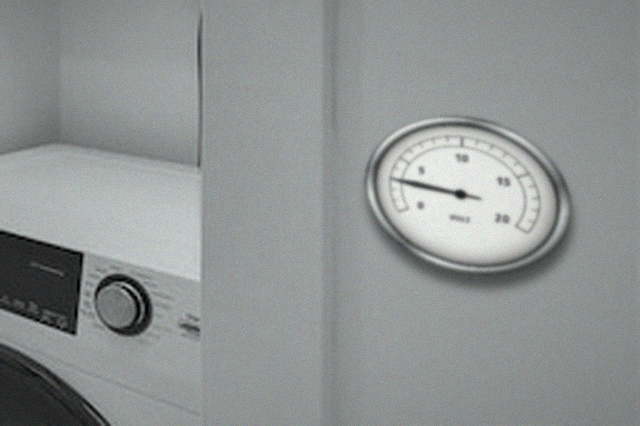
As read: 3 V
